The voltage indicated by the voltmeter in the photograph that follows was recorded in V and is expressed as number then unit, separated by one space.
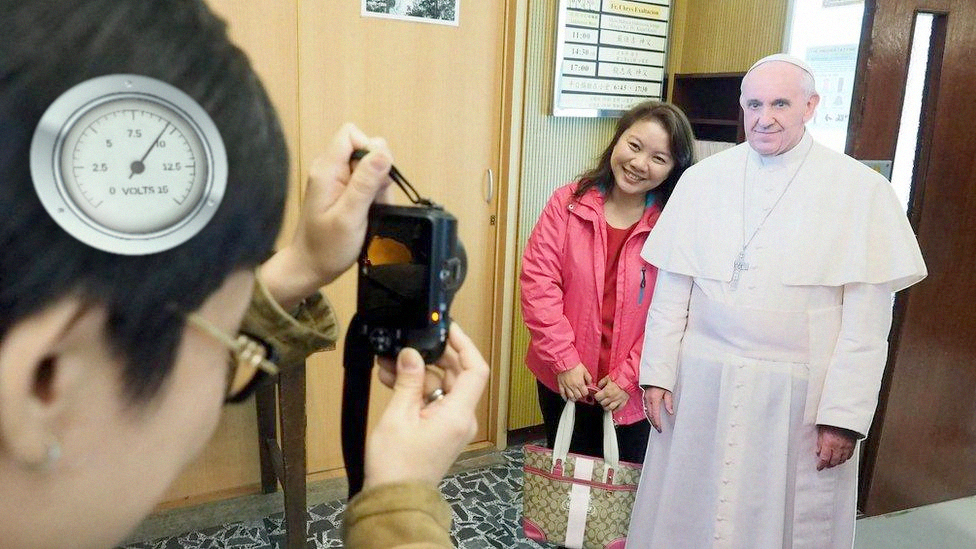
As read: 9.5 V
